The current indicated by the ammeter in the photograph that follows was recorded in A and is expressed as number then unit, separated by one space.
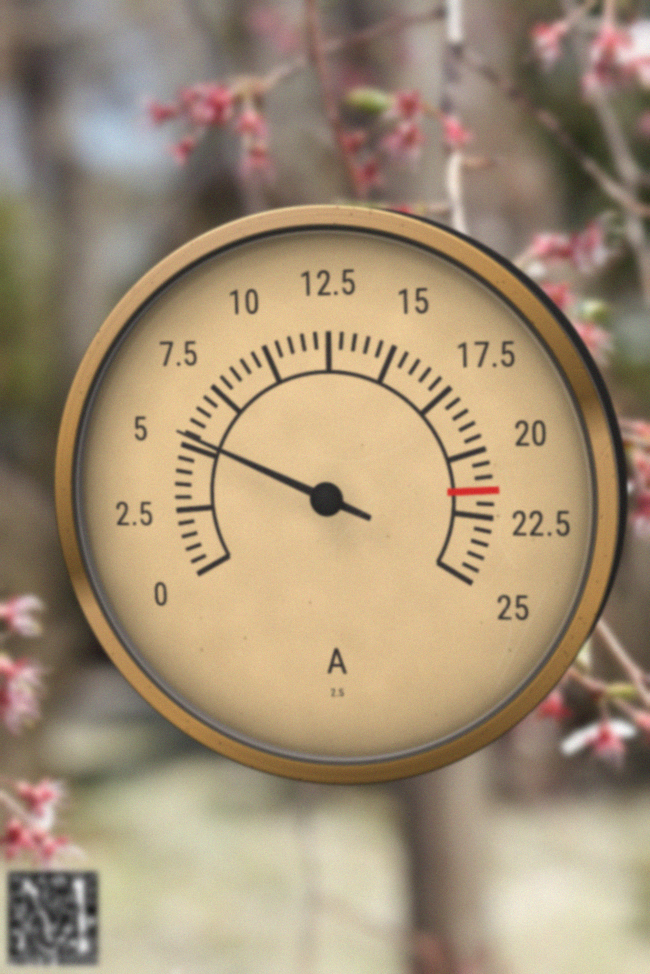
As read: 5.5 A
